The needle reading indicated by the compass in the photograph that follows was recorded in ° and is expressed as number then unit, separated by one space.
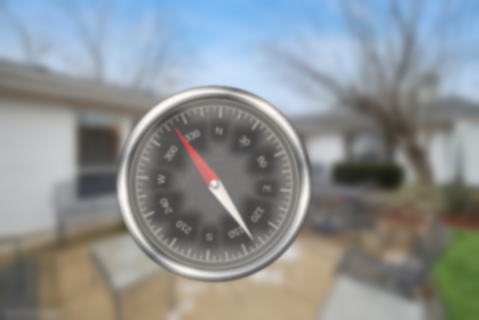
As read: 320 °
